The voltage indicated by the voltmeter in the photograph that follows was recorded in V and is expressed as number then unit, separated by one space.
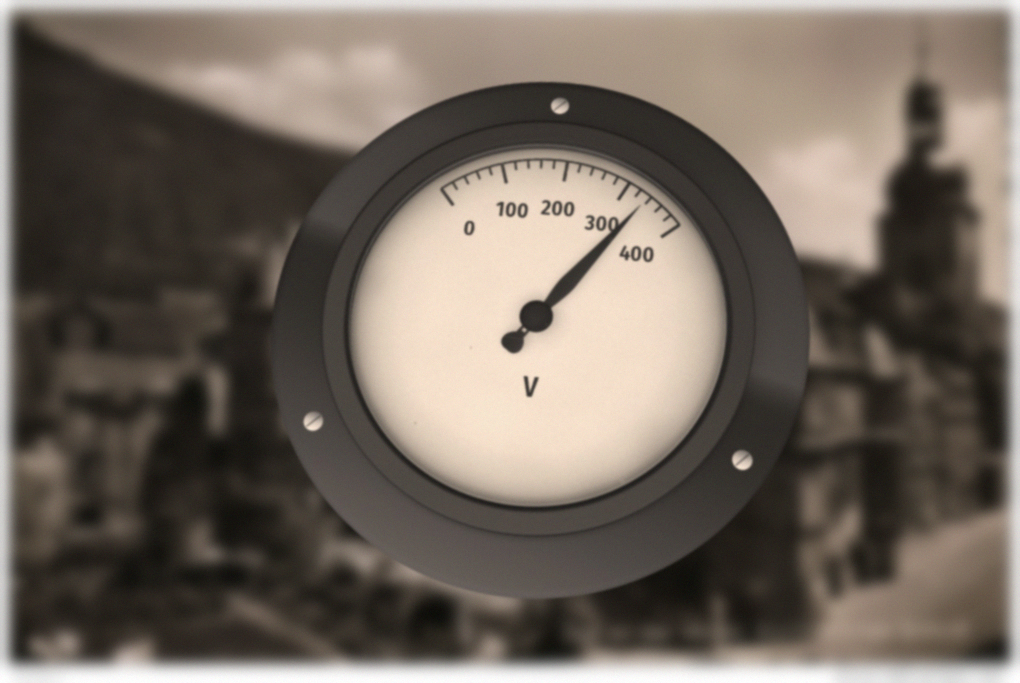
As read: 340 V
